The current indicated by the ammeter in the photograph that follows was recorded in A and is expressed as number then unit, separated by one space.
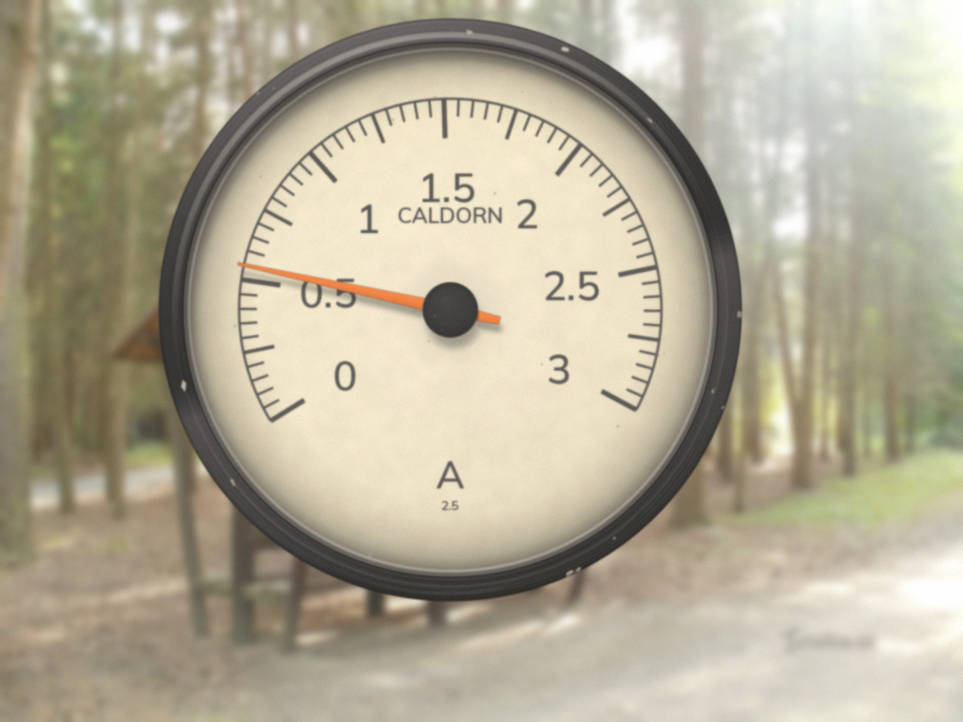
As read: 0.55 A
